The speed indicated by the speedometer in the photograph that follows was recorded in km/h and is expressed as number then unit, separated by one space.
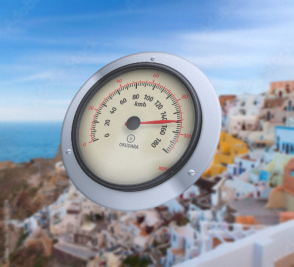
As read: 150 km/h
